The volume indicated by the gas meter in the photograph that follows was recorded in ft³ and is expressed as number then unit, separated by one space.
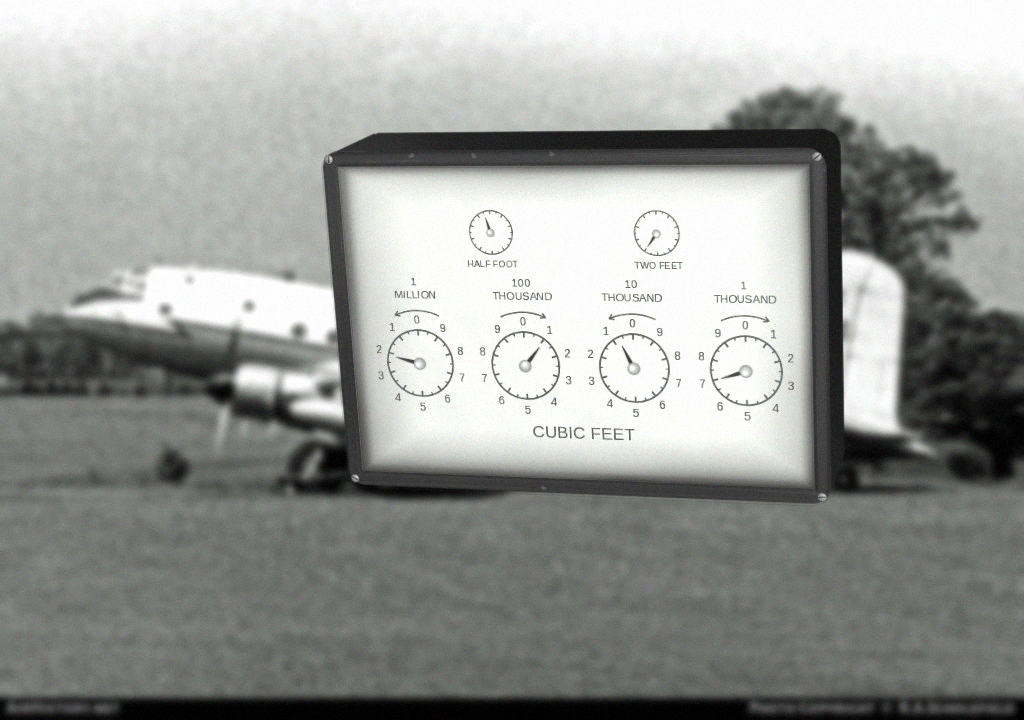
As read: 210700 ft³
